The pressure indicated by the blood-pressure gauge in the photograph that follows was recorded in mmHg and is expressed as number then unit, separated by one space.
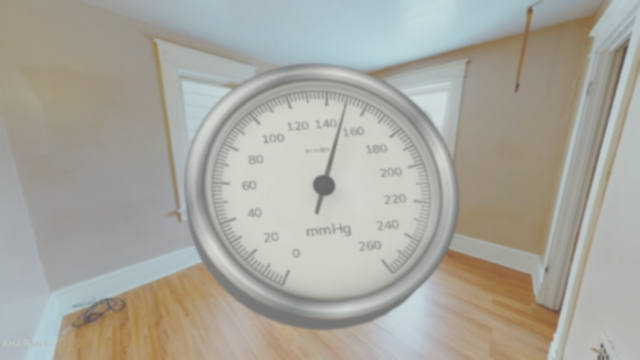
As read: 150 mmHg
